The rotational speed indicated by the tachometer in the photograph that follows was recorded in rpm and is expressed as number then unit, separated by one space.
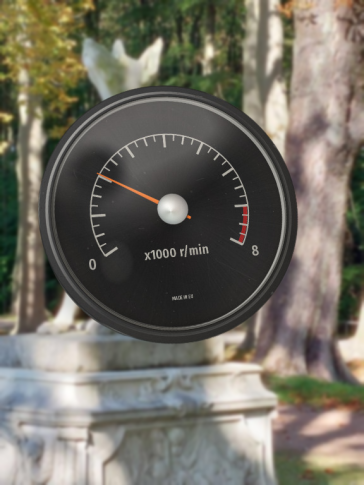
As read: 2000 rpm
